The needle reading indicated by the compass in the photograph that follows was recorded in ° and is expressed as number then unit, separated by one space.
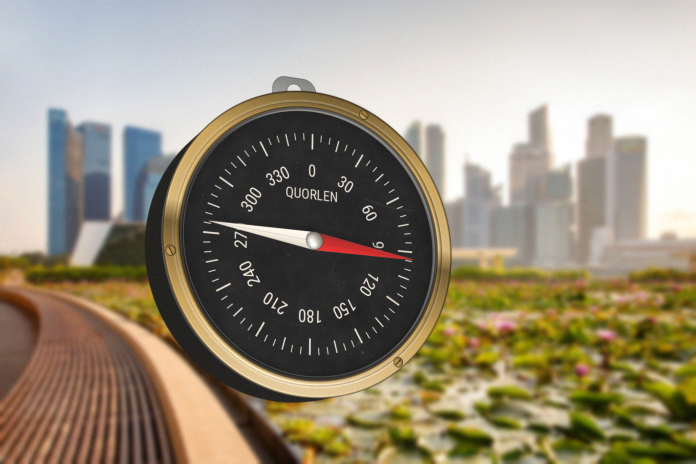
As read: 95 °
